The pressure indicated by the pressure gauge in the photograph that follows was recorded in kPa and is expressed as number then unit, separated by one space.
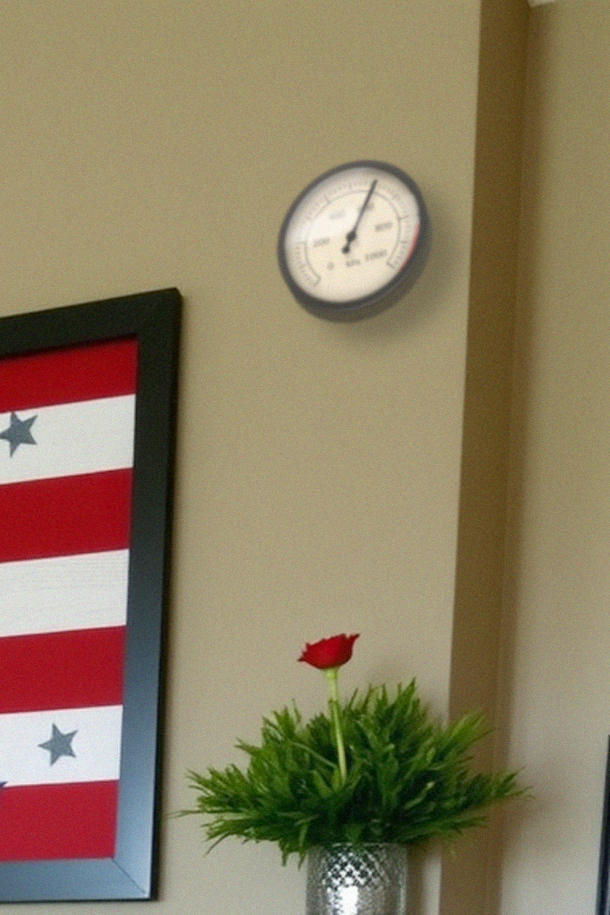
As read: 600 kPa
